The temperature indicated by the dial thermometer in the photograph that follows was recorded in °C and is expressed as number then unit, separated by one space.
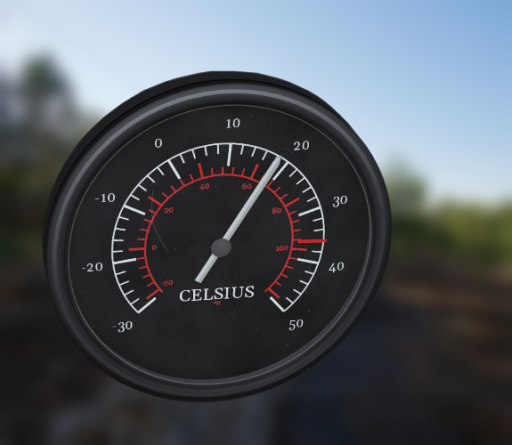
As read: 18 °C
